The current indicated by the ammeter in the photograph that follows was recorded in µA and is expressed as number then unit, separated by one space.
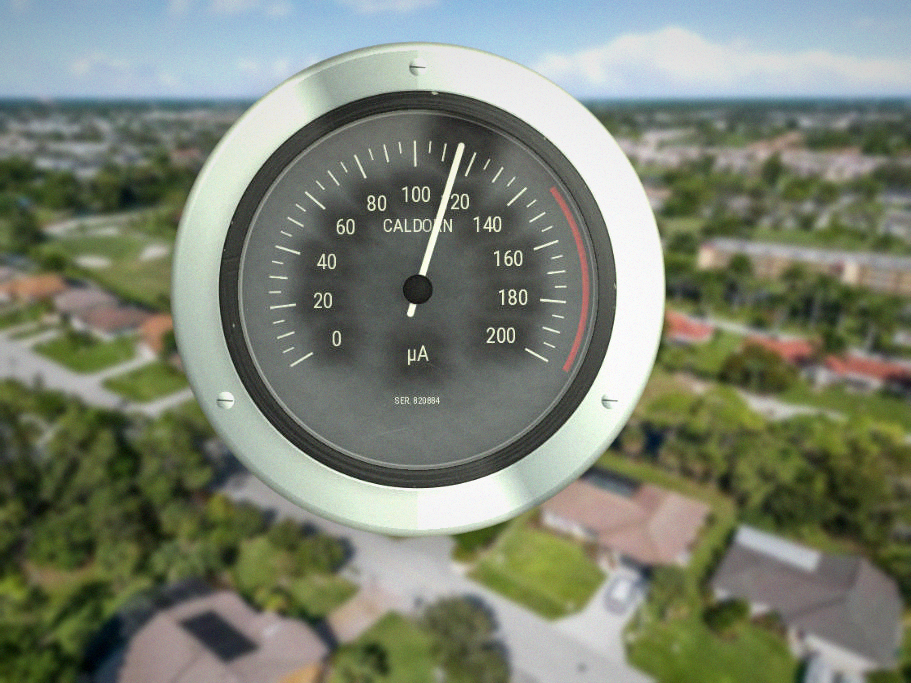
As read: 115 µA
